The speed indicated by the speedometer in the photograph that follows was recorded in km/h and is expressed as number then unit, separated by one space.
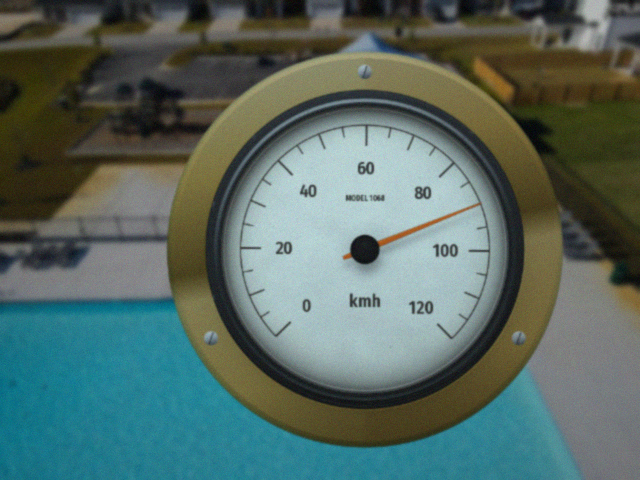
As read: 90 km/h
